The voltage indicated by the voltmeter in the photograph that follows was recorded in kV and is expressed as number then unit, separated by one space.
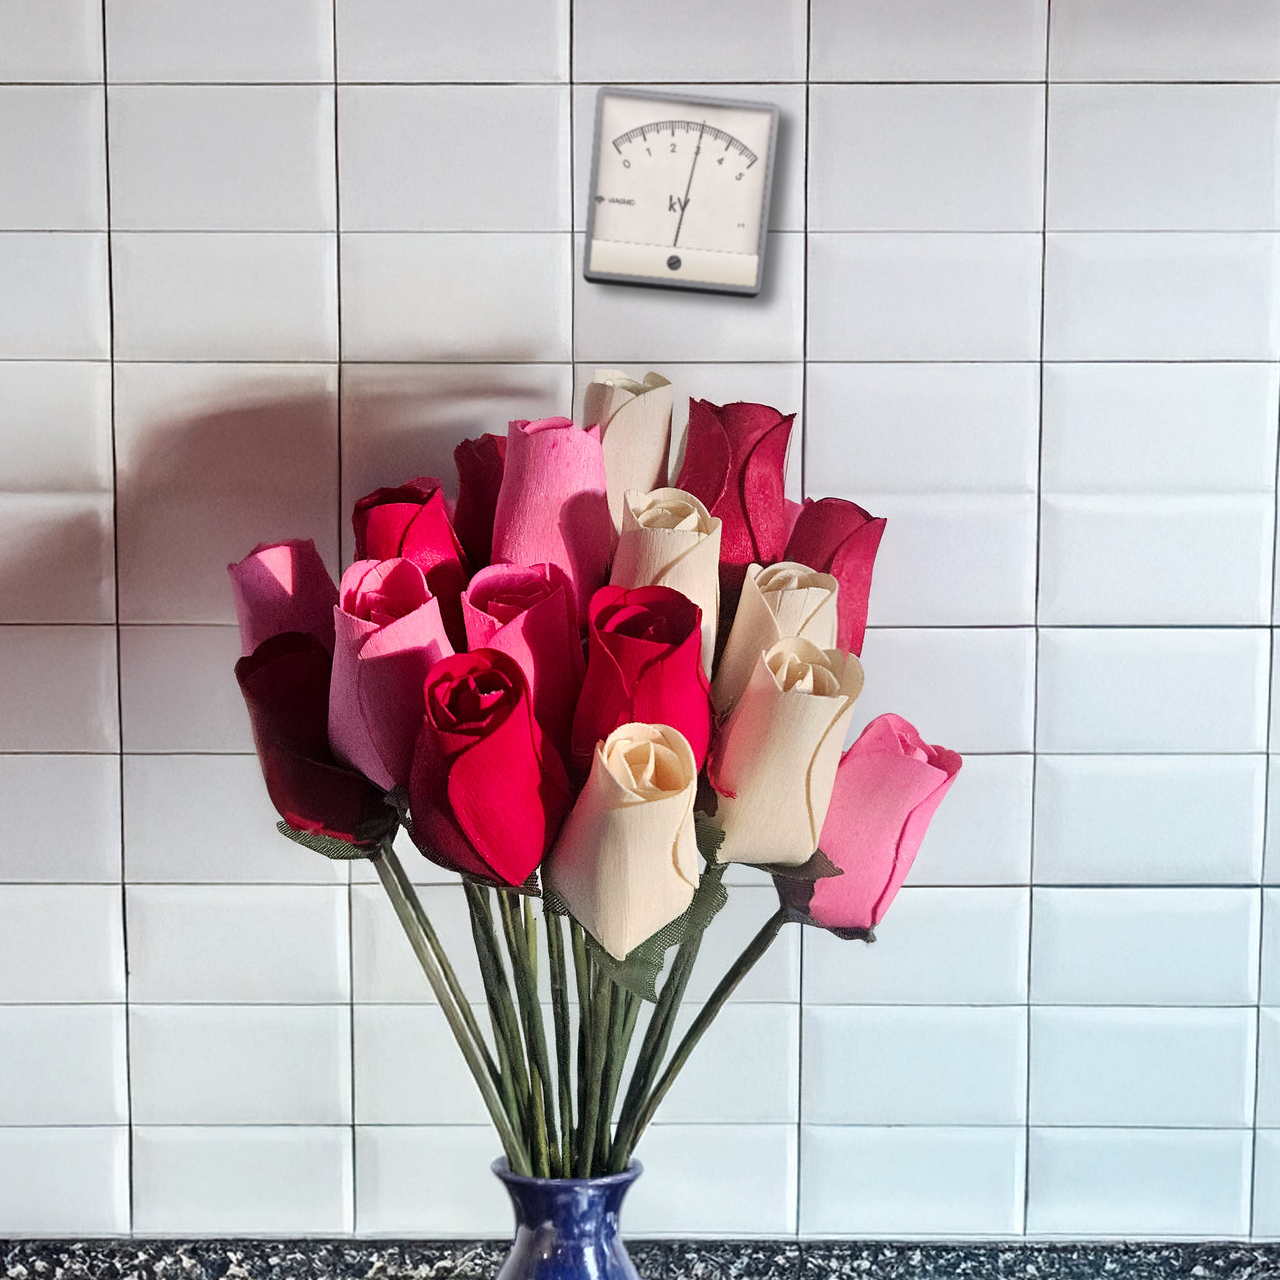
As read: 3 kV
